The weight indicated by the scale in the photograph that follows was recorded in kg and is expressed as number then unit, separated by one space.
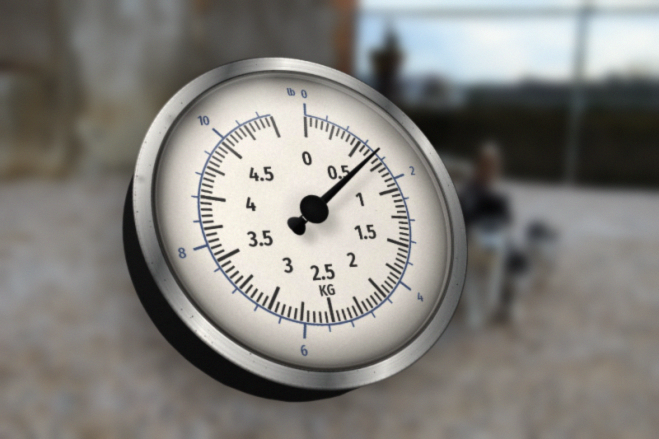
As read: 0.65 kg
